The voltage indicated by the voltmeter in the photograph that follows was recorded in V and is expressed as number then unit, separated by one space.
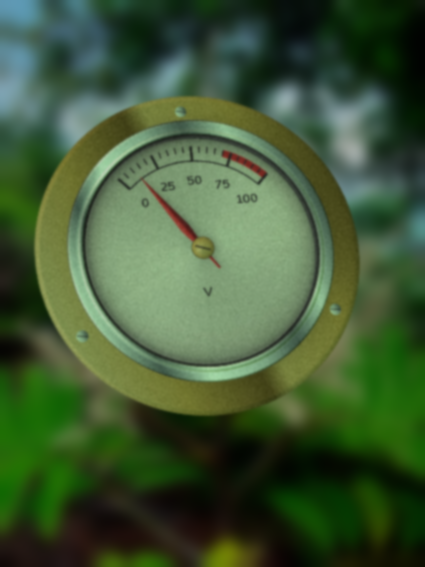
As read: 10 V
